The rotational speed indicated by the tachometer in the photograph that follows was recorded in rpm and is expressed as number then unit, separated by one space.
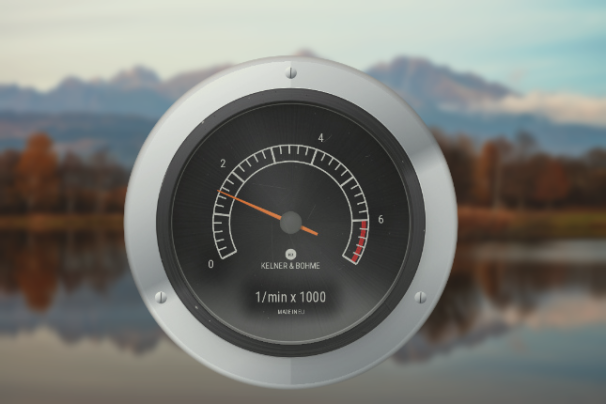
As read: 1500 rpm
